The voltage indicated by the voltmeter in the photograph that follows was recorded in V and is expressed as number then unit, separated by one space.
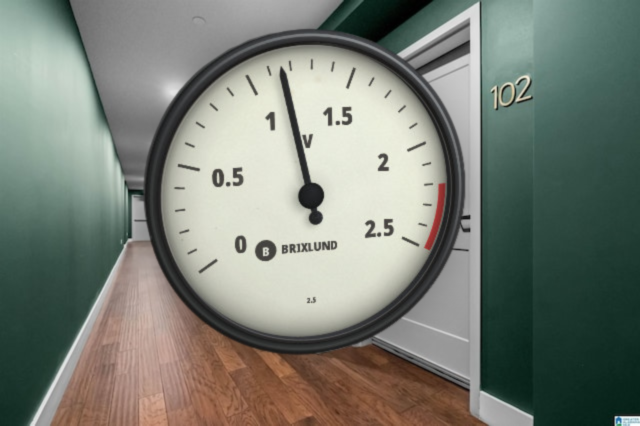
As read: 1.15 V
